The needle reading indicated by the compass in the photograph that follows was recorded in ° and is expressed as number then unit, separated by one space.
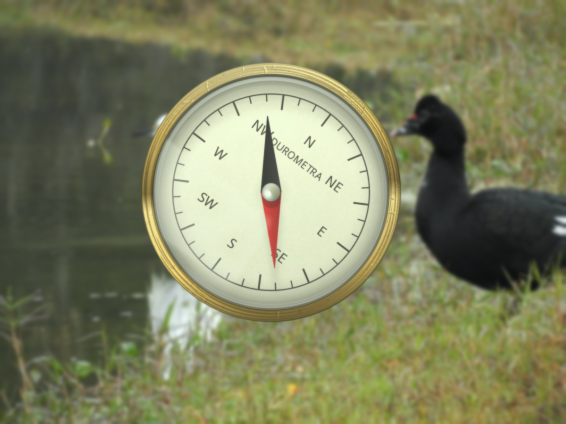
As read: 140 °
